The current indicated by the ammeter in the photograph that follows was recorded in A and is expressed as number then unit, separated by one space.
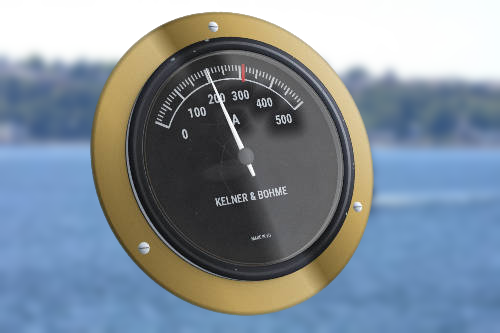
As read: 200 A
